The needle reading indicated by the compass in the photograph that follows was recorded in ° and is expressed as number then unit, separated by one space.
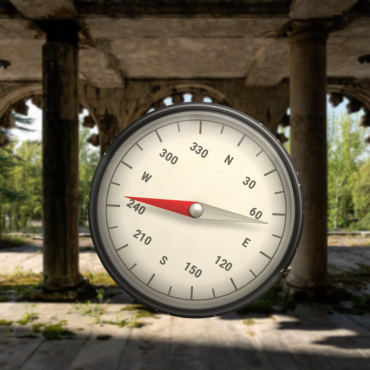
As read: 247.5 °
